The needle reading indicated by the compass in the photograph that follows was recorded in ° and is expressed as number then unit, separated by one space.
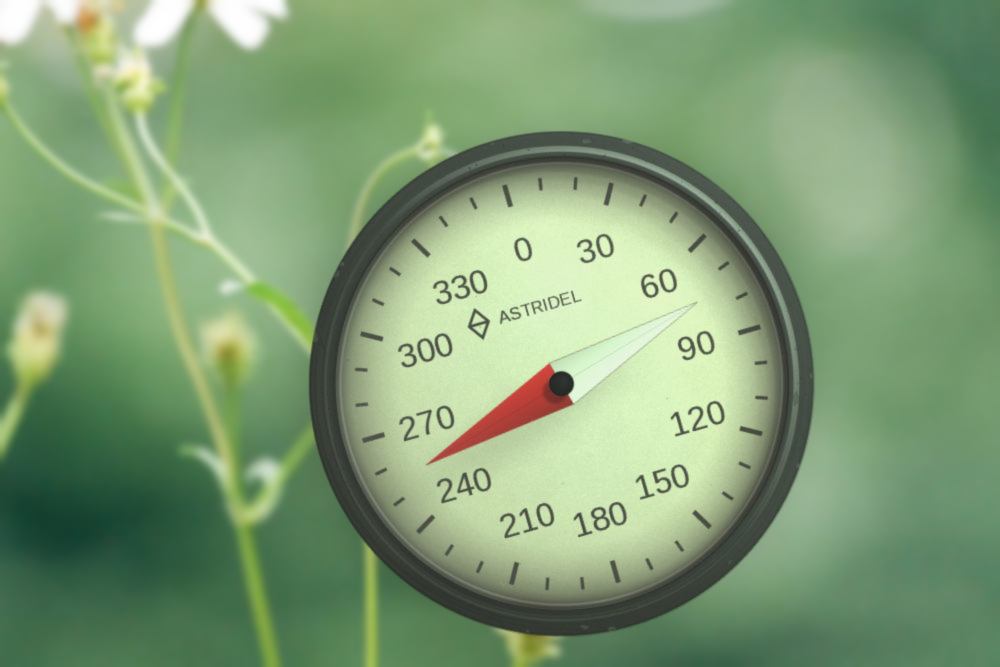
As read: 255 °
